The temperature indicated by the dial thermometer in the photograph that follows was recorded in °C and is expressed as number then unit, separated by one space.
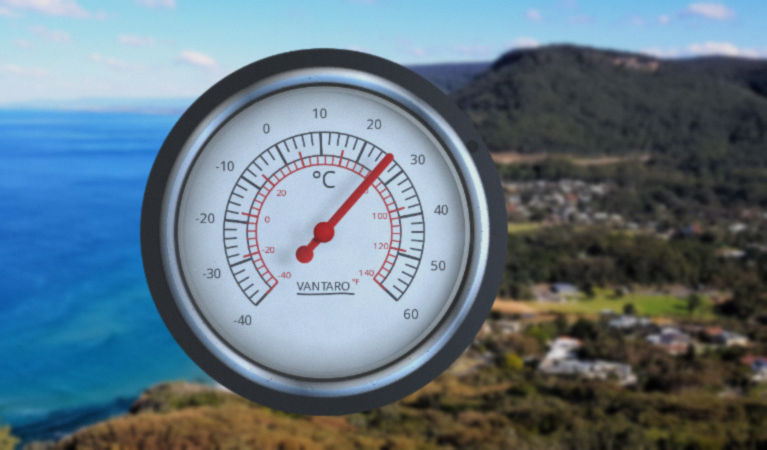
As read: 26 °C
